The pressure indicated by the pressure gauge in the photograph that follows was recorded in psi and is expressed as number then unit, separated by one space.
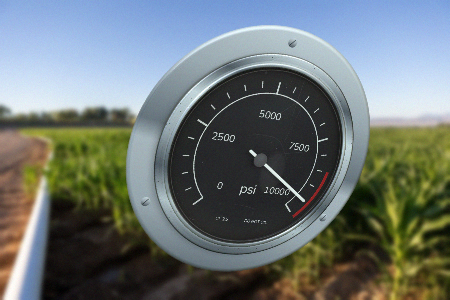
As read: 9500 psi
